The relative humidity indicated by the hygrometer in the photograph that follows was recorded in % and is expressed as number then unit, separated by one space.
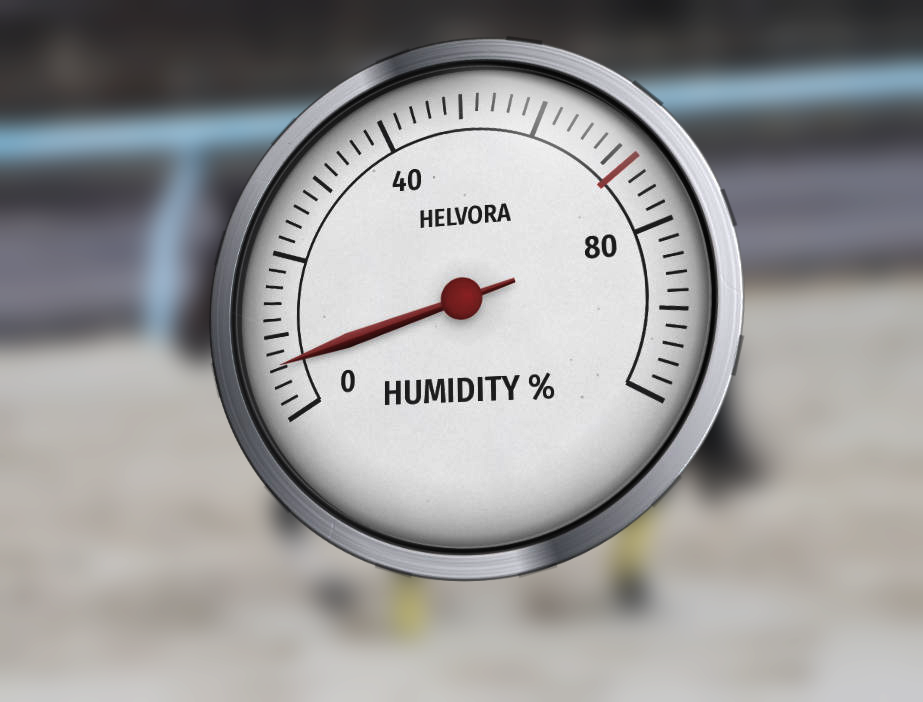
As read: 6 %
